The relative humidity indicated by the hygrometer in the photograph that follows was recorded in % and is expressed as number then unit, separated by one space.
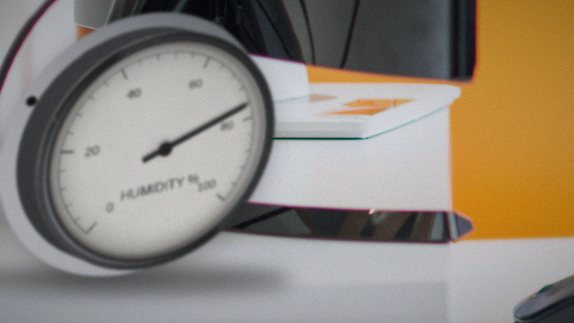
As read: 76 %
